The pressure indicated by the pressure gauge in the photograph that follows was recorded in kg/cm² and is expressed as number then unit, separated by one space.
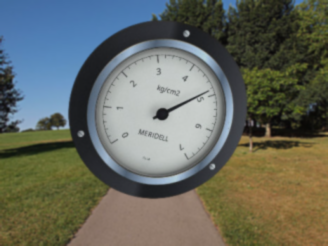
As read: 4.8 kg/cm²
